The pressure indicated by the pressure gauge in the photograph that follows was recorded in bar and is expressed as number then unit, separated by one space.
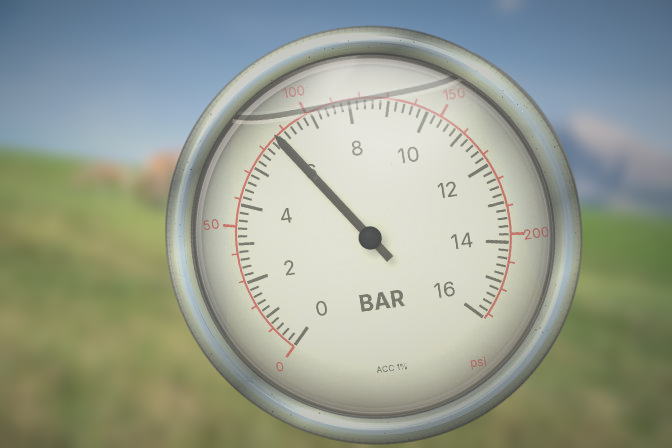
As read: 6 bar
